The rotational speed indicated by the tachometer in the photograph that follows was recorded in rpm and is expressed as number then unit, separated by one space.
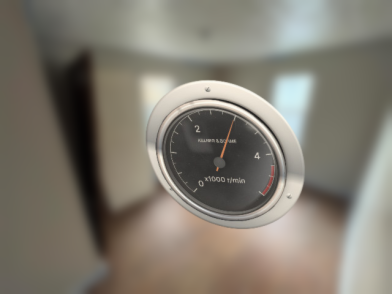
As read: 3000 rpm
